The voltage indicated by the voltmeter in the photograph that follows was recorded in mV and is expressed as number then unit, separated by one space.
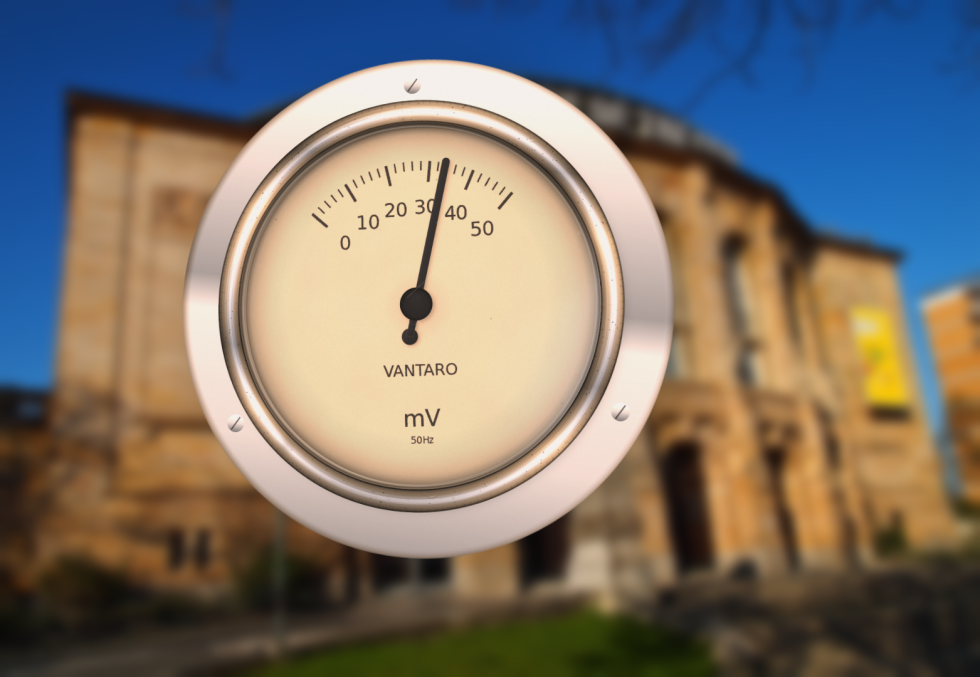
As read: 34 mV
